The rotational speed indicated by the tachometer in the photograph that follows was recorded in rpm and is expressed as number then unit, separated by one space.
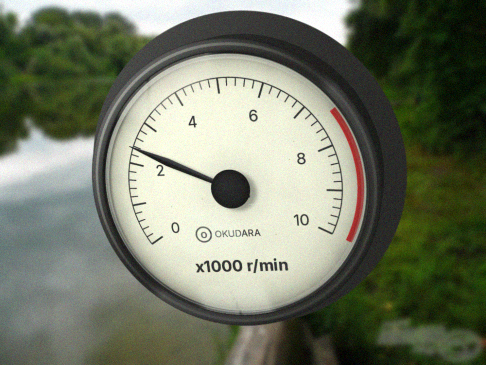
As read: 2400 rpm
